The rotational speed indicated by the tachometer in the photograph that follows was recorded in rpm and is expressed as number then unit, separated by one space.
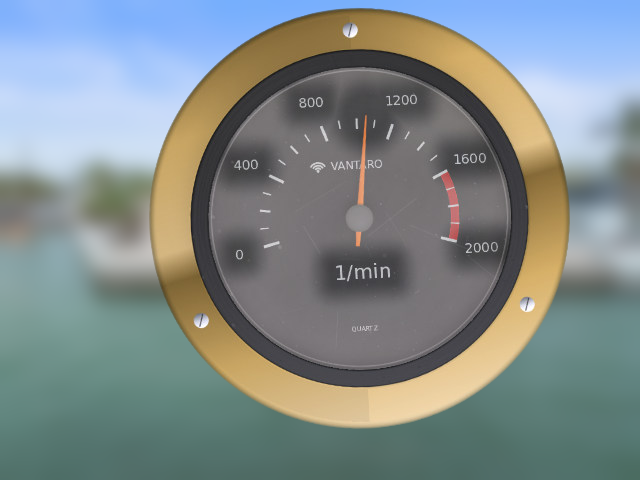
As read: 1050 rpm
